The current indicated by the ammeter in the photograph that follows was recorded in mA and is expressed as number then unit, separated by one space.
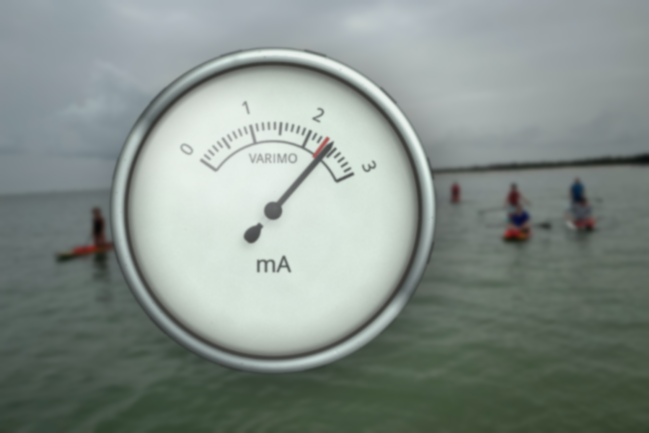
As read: 2.4 mA
